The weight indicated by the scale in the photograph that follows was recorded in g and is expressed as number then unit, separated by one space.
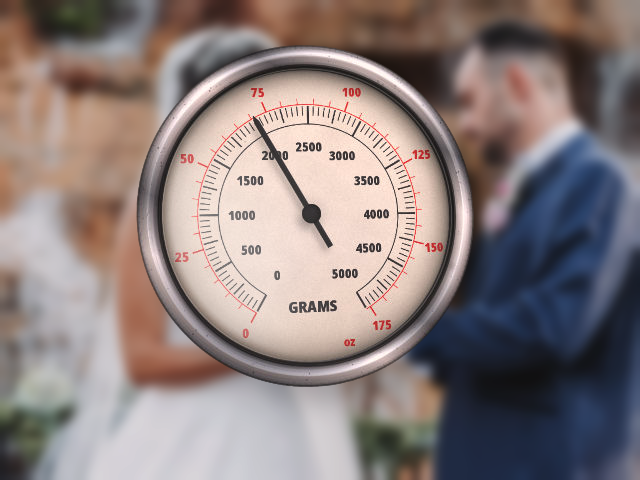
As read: 2000 g
